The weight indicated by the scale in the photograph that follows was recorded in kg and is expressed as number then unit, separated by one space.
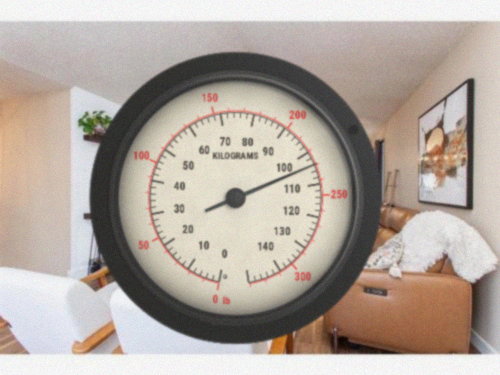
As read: 104 kg
